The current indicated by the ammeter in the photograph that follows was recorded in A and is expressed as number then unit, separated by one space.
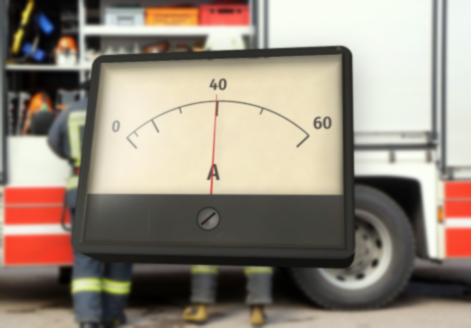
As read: 40 A
